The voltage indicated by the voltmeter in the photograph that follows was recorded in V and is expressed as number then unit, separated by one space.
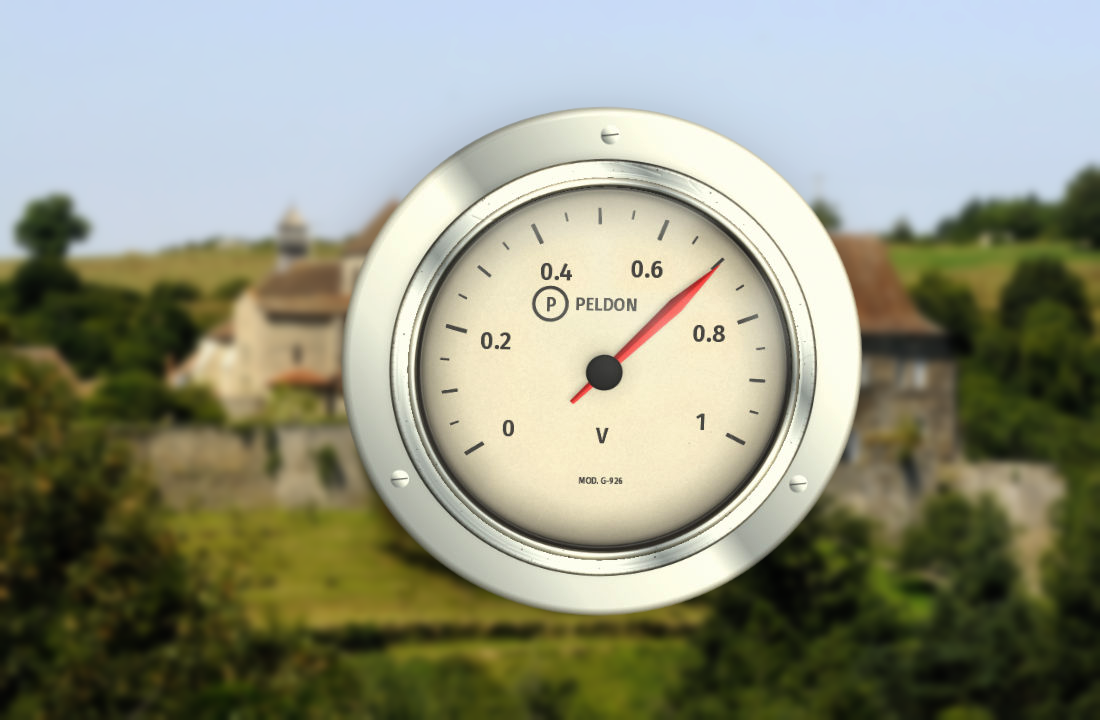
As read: 0.7 V
